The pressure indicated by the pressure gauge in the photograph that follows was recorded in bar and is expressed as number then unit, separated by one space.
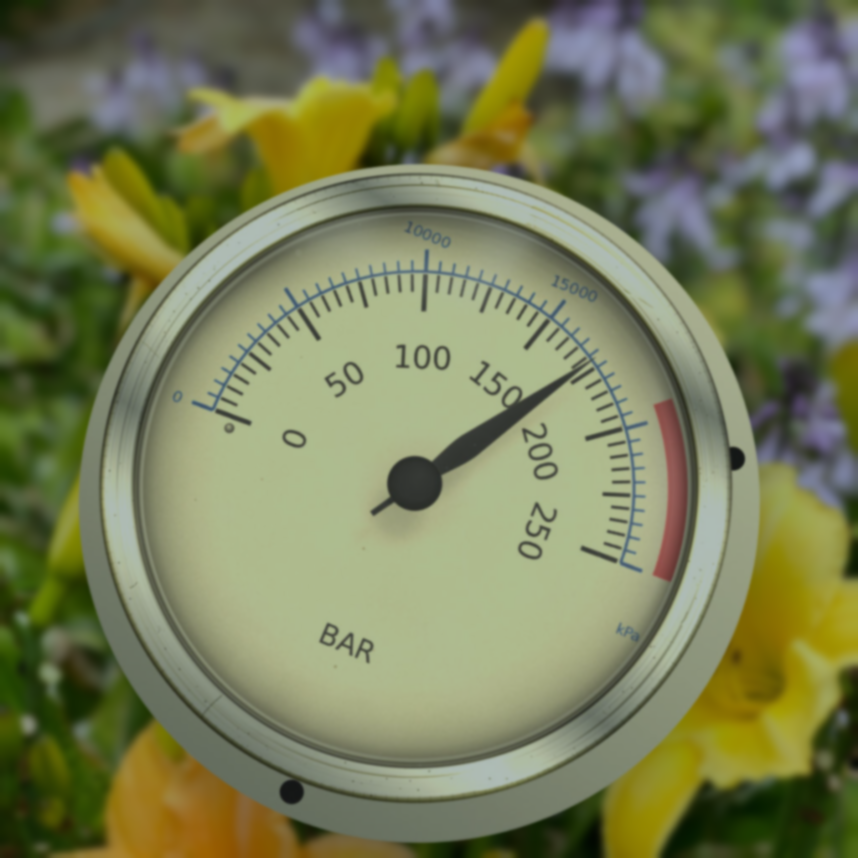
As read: 172.5 bar
